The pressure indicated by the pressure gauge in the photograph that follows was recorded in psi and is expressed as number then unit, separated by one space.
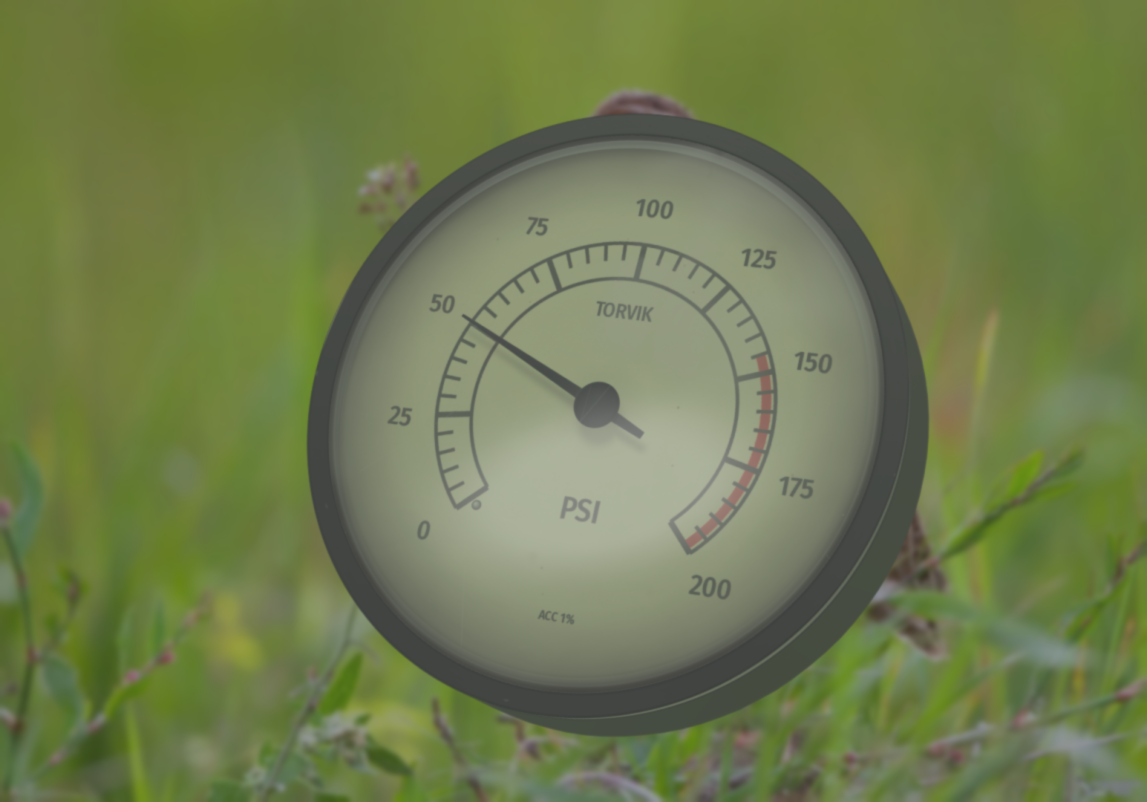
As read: 50 psi
